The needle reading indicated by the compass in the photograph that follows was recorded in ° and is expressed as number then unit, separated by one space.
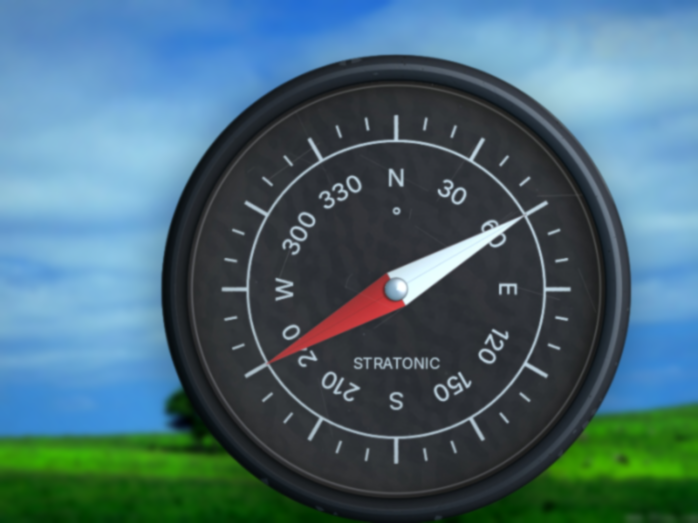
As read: 240 °
